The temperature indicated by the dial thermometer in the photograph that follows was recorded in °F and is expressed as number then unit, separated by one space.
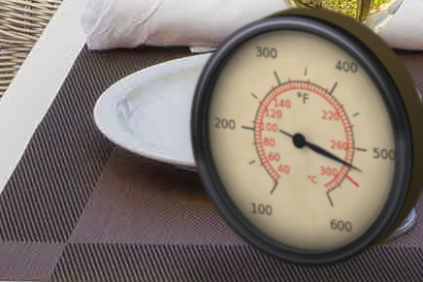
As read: 525 °F
